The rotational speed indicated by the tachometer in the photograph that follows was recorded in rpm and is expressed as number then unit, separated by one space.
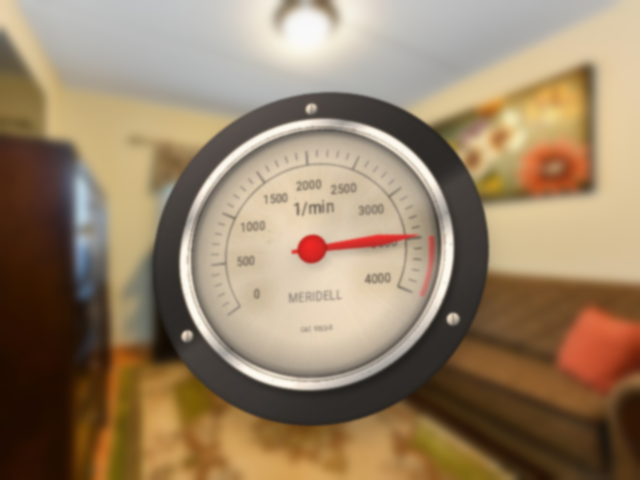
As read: 3500 rpm
